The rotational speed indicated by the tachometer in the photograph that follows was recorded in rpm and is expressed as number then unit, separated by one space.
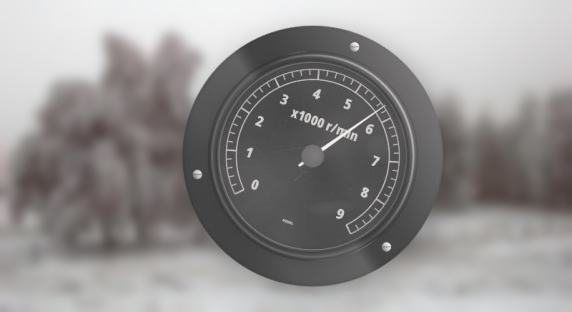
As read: 5700 rpm
